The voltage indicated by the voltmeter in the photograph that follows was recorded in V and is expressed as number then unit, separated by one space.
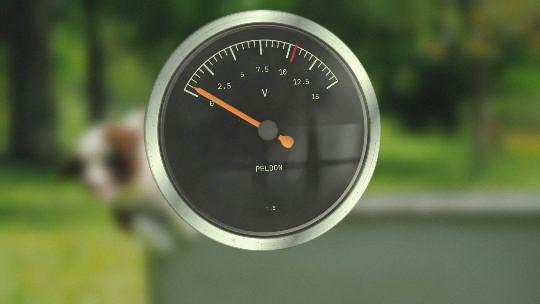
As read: 0.5 V
